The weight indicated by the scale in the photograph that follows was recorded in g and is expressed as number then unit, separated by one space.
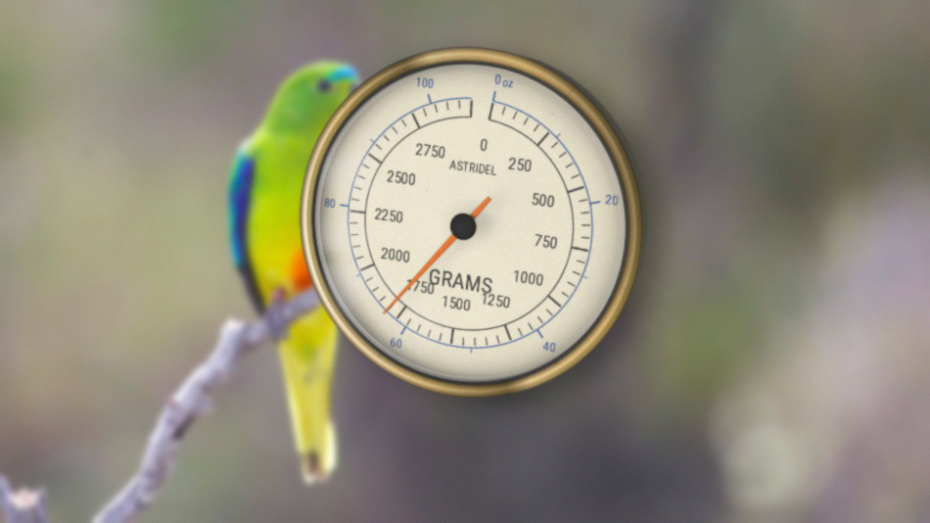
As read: 1800 g
